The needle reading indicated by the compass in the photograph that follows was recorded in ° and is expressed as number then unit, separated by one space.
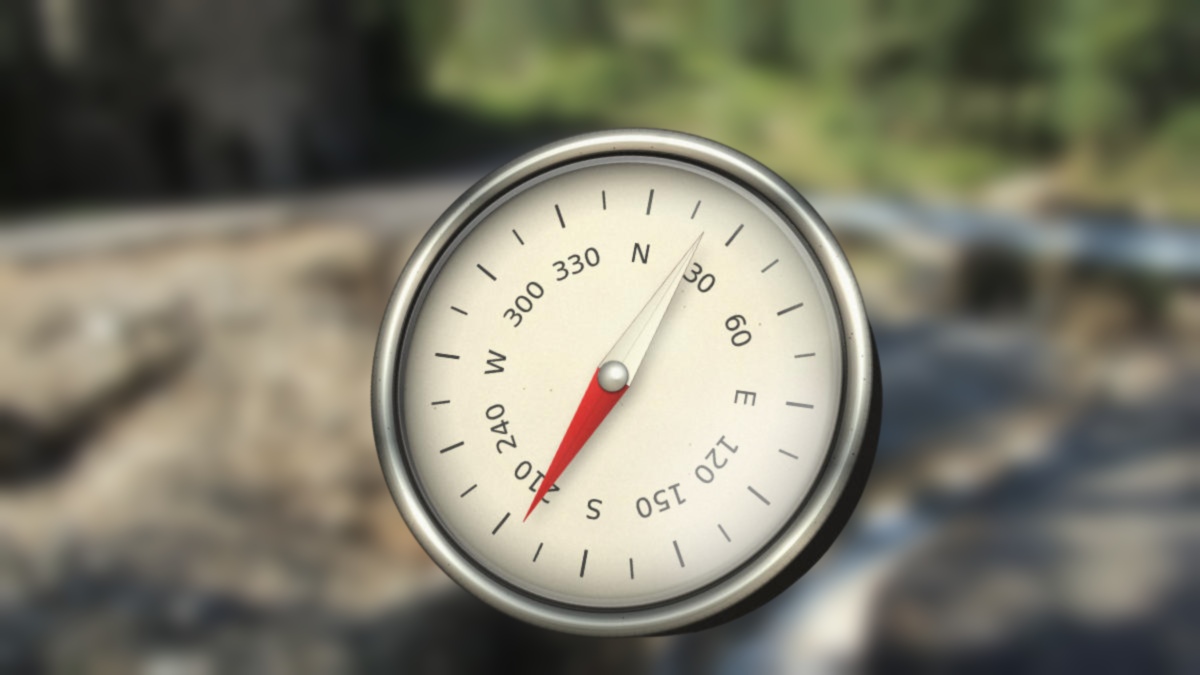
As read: 202.5 °
